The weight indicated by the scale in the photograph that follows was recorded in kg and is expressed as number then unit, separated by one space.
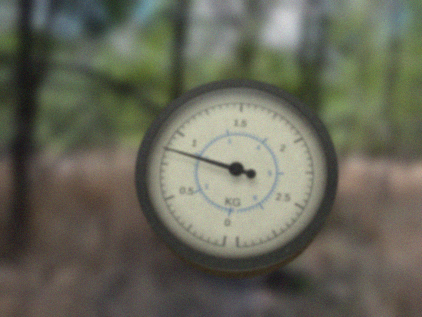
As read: 0.85 kg
